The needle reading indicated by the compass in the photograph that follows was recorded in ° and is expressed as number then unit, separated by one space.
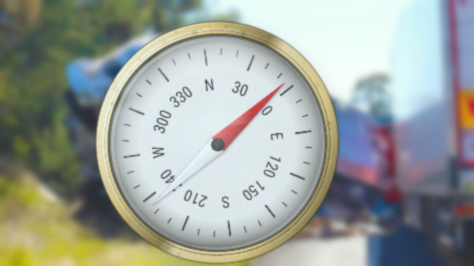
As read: 55 °
